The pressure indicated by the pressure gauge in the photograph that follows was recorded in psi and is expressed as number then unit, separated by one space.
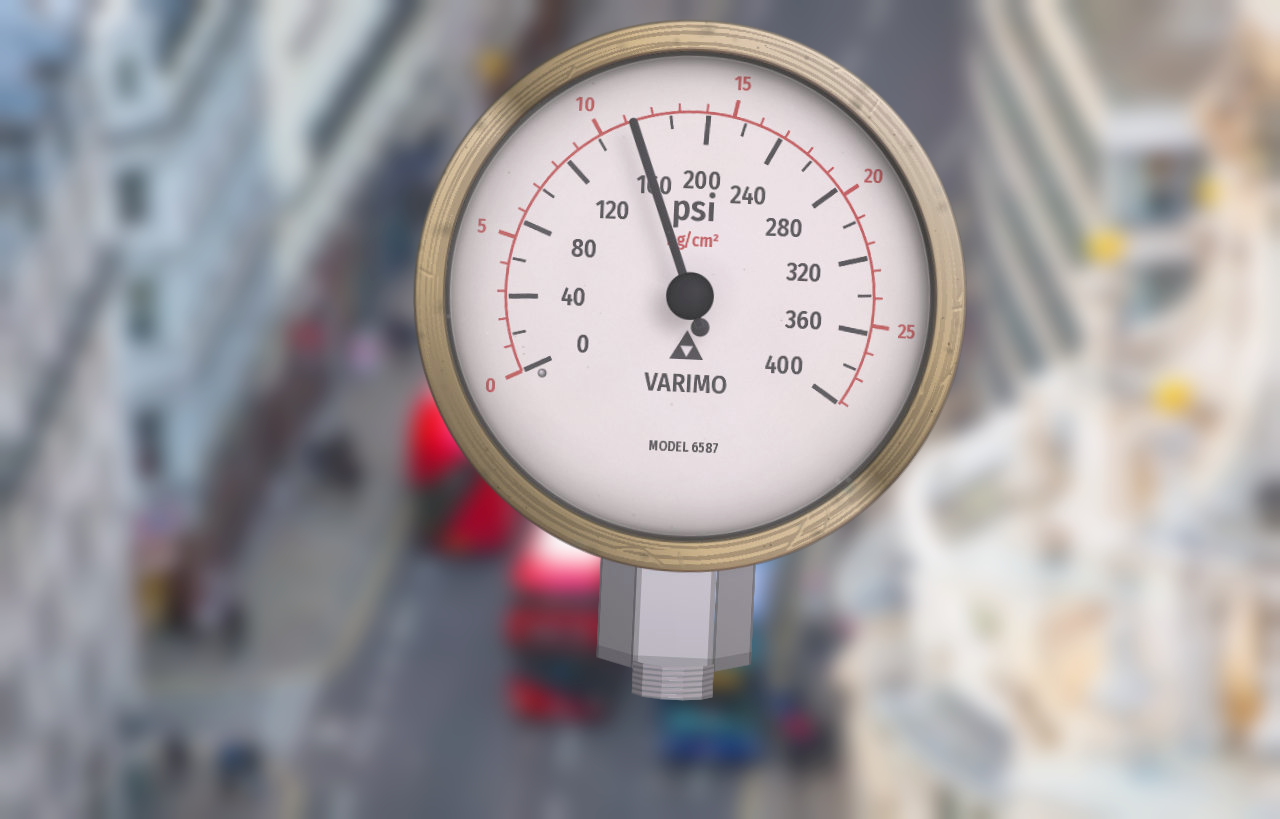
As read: 160 psi
